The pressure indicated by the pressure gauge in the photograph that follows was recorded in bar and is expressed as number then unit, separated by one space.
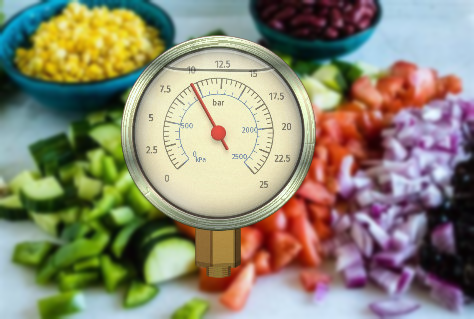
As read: 9.5 bar
